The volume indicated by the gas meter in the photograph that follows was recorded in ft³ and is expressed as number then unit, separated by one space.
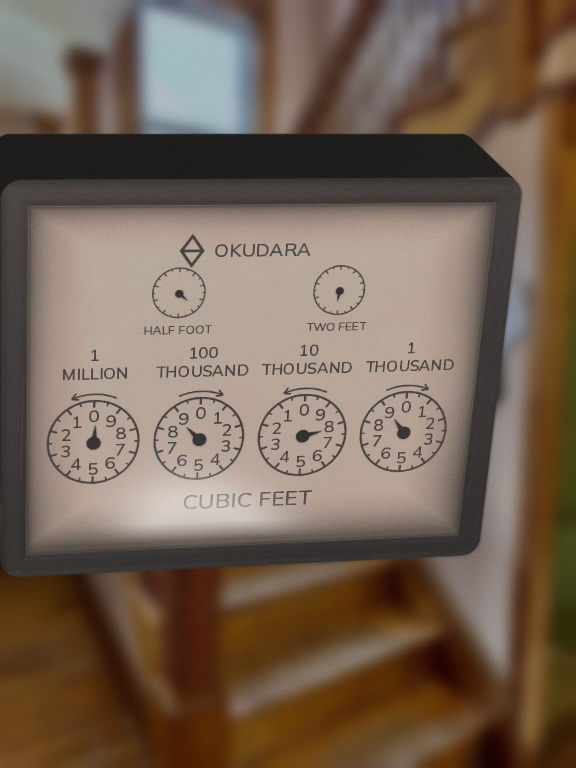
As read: 987900 ft³
